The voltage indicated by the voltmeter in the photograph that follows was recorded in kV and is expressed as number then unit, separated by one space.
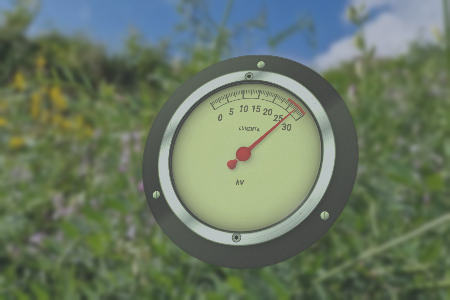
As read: 27.5 kV
